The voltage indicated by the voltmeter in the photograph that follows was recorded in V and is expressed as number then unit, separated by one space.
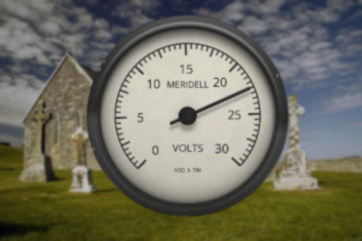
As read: 22.5 V
